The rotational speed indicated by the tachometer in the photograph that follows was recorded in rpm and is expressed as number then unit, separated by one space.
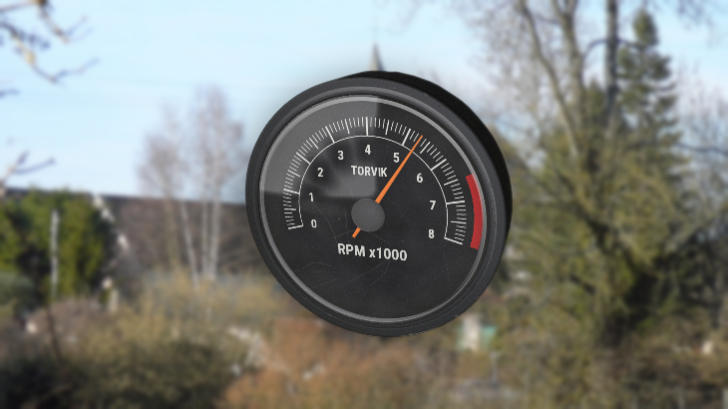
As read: 5300 rpm
